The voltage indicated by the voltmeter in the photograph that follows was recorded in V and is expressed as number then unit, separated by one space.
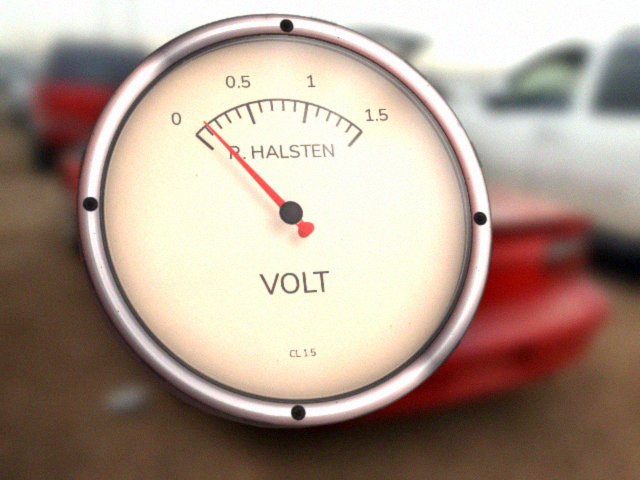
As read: 0.1 V
